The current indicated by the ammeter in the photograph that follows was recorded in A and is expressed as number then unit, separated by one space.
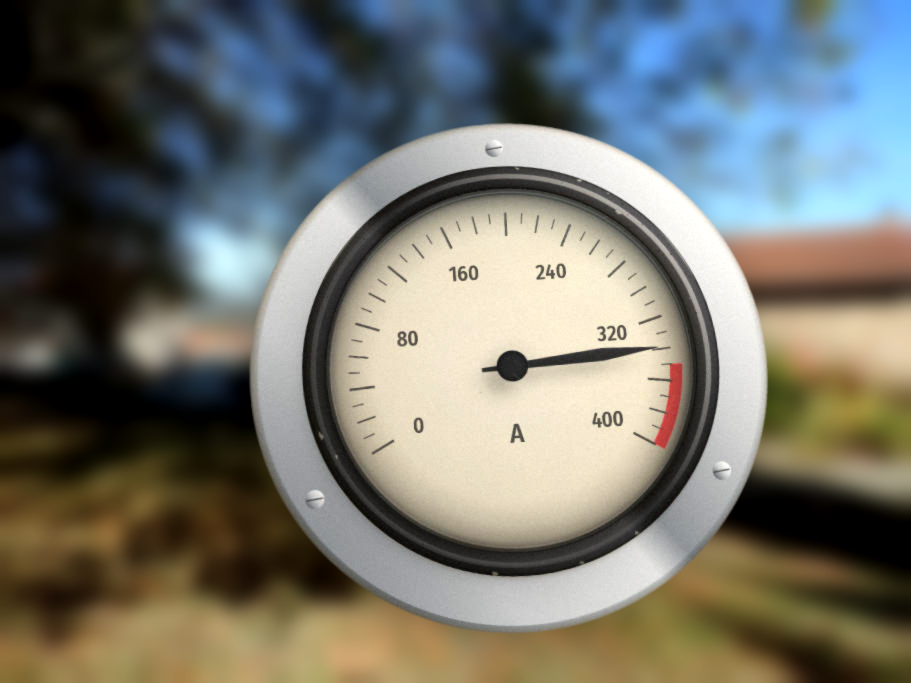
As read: 340 A
